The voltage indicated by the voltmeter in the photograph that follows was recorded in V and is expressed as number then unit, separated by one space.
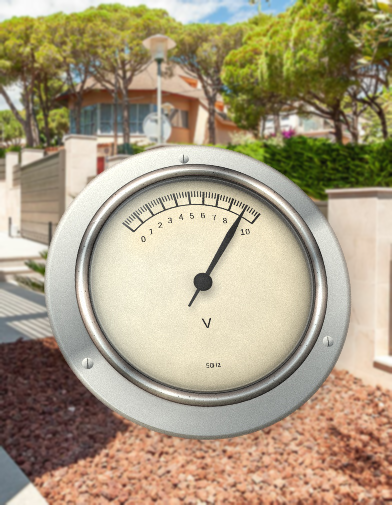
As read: 9 V
